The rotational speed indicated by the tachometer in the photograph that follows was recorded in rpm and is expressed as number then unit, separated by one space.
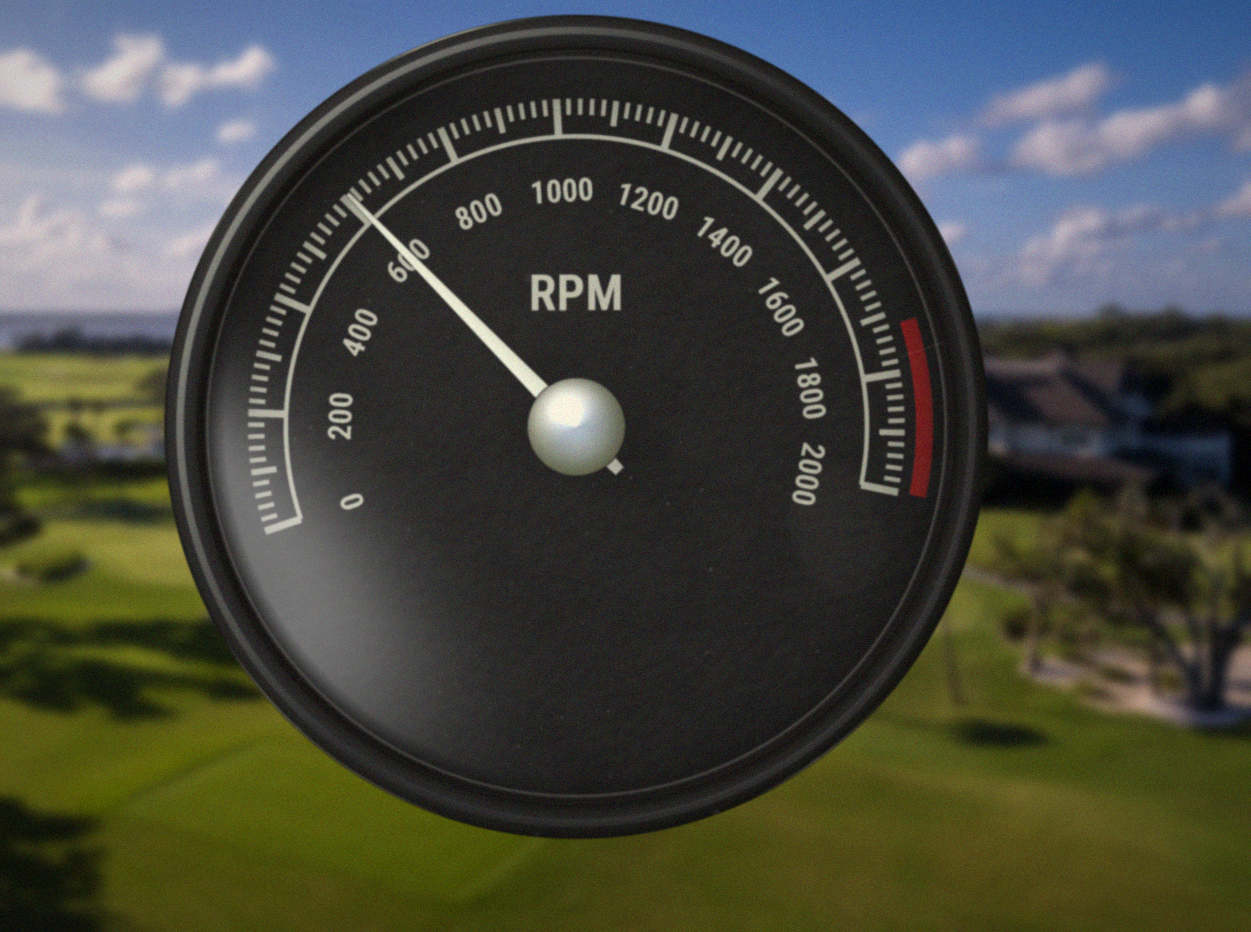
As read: 610 rpm
